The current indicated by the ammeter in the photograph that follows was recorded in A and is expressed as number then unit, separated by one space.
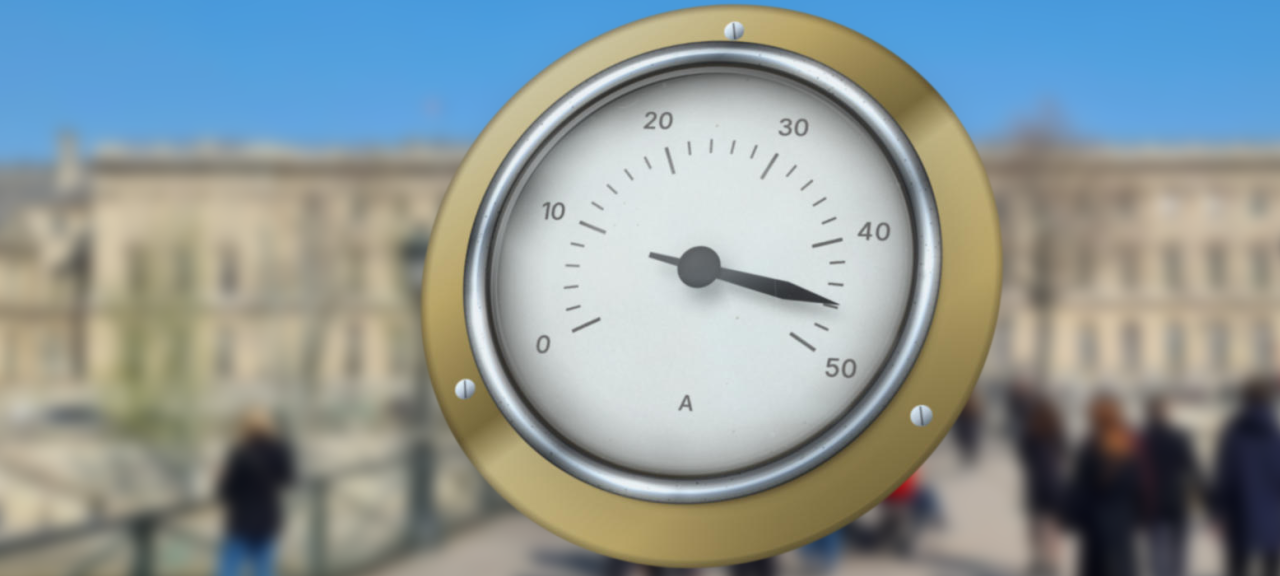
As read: 46 A
